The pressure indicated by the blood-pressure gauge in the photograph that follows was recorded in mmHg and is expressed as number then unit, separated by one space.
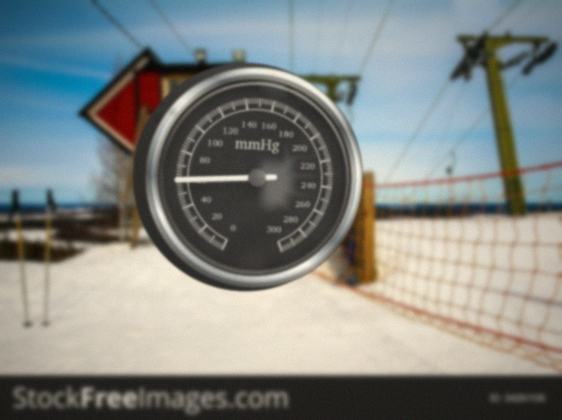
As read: 60 mmHg
